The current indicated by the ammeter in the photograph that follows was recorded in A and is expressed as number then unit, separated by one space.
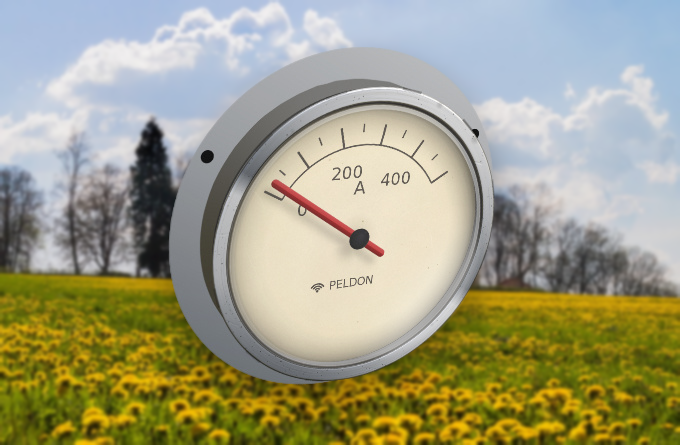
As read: 25 A
